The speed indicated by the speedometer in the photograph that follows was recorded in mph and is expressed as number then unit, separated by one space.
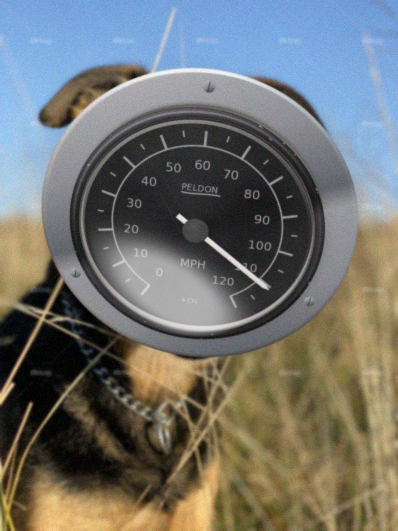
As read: 110 mph
